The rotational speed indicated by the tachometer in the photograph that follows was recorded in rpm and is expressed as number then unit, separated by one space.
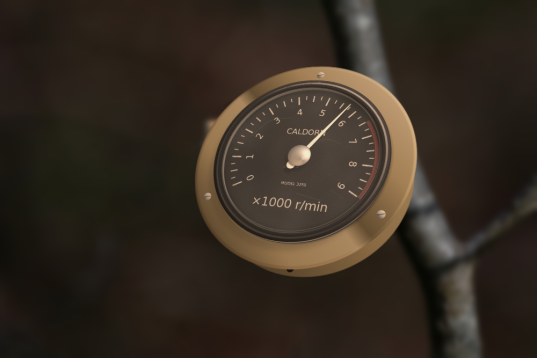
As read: 5750 rpm
